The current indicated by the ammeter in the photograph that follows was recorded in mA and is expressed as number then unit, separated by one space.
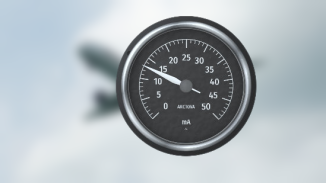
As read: 13 mA
